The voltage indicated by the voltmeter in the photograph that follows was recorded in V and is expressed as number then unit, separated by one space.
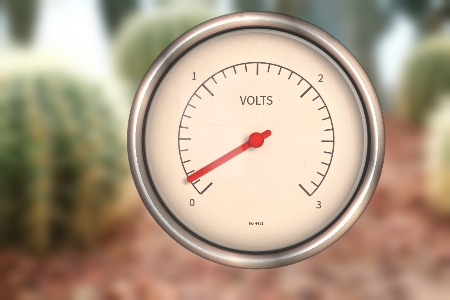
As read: 0.15 V
